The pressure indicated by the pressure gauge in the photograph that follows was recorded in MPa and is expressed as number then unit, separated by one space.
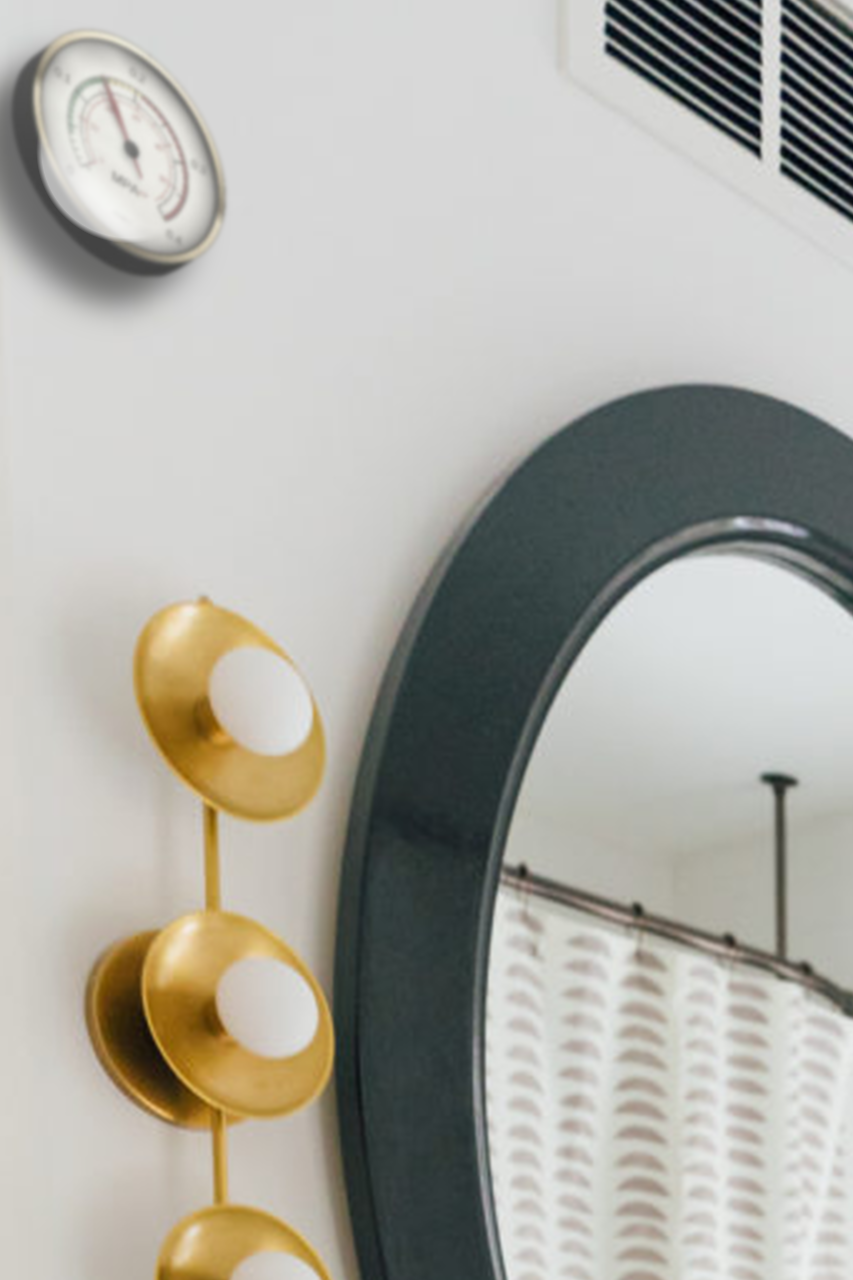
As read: 0.15 MPa
